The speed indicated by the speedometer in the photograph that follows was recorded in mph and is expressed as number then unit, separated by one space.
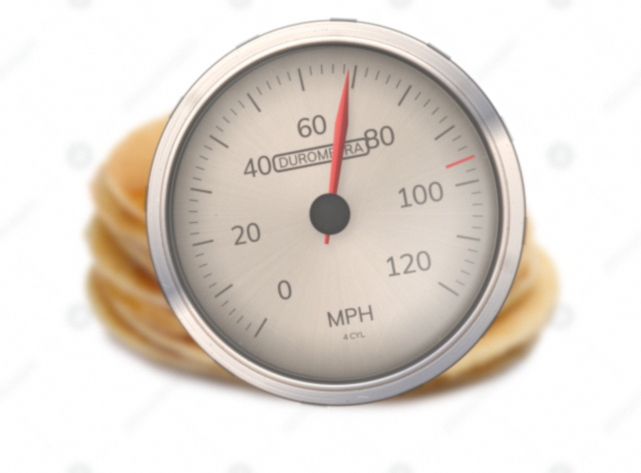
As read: 69 mph
